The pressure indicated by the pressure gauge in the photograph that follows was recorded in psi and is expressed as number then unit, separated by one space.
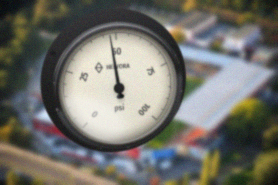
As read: 47.5 psi
